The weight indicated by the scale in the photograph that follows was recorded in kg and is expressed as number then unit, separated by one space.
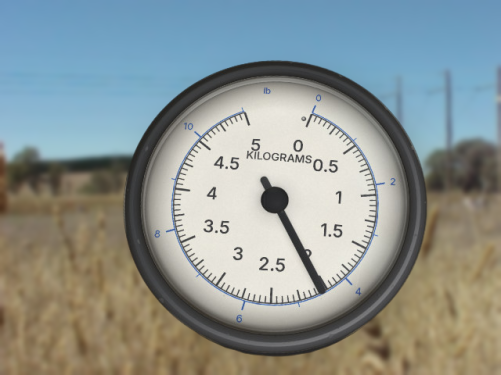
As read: 2.05 kg
